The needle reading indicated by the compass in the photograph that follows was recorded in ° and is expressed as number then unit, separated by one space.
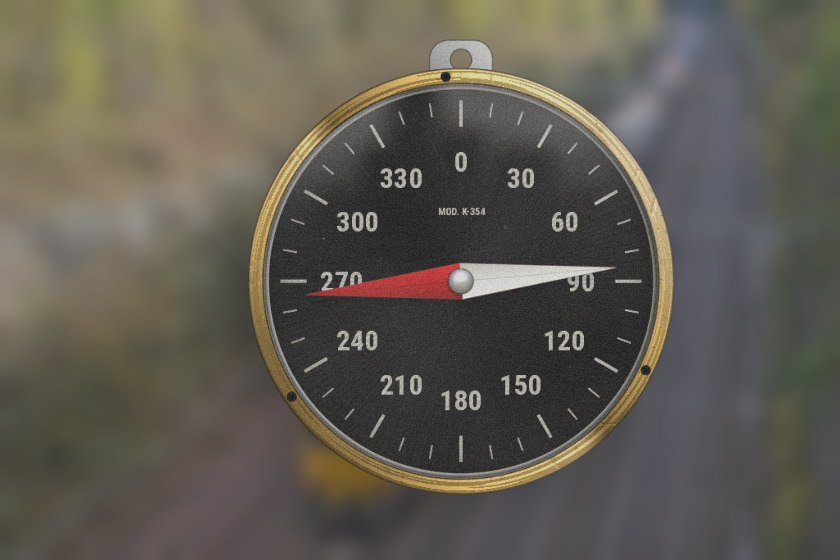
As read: 265 °
